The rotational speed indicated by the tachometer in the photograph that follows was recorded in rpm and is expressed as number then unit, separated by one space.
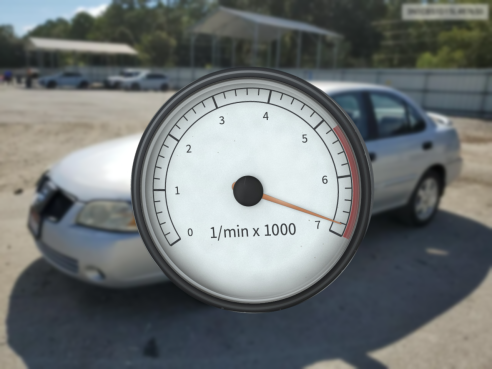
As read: 6800 rpm
